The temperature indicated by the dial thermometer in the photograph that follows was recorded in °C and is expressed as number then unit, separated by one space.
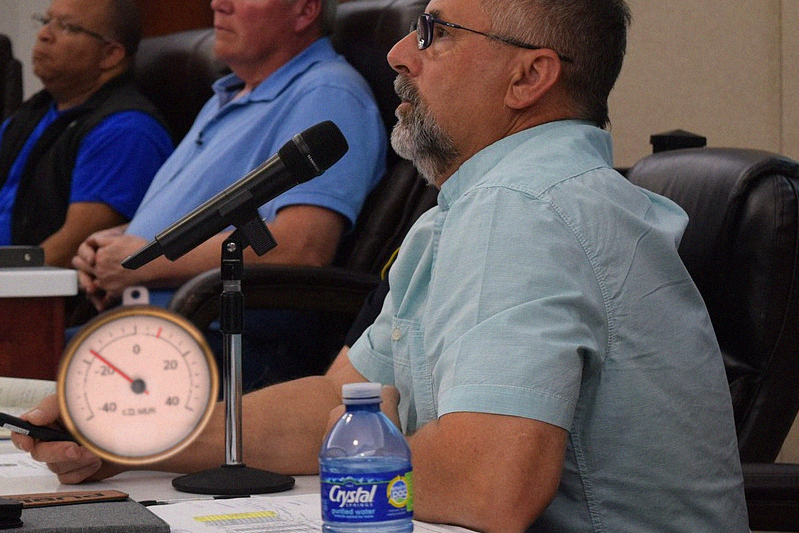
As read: -16 °C
